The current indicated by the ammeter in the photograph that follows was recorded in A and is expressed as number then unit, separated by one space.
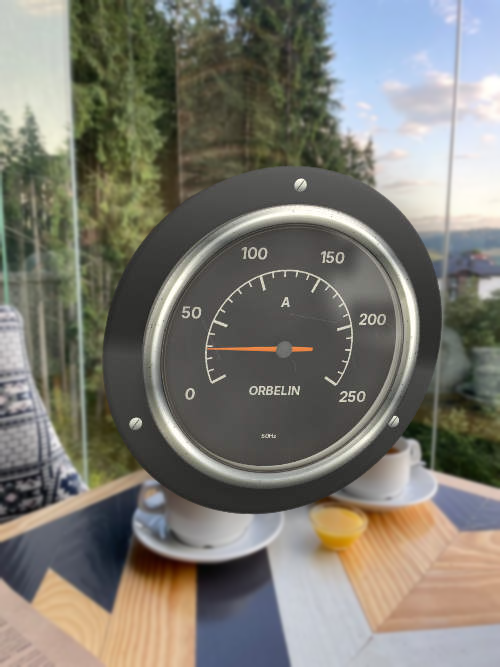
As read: 30 A
